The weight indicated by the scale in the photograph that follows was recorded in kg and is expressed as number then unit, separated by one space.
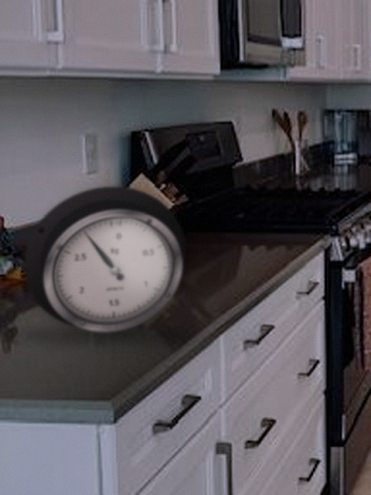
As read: 2.75 kg
